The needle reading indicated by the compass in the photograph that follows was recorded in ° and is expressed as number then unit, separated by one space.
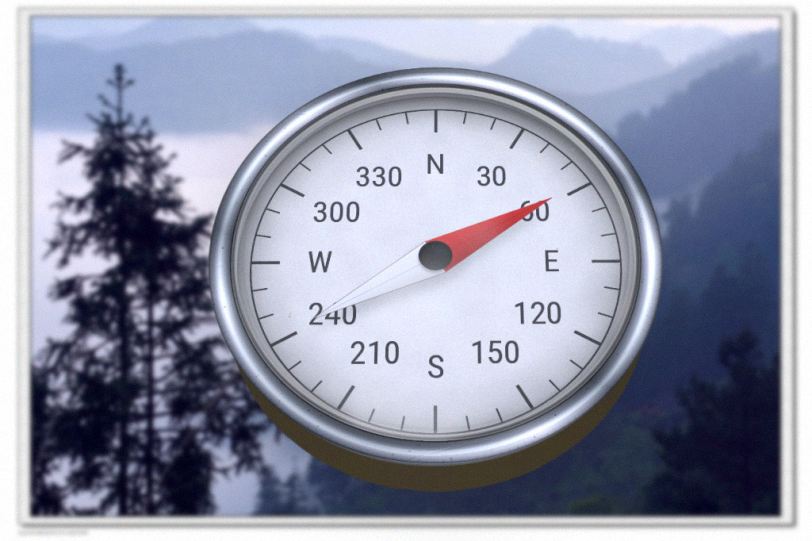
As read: 60 °
